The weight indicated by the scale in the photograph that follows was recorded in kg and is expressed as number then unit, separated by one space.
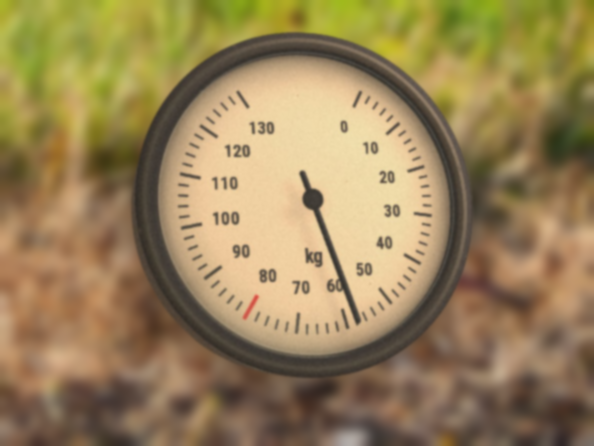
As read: 58 kg
